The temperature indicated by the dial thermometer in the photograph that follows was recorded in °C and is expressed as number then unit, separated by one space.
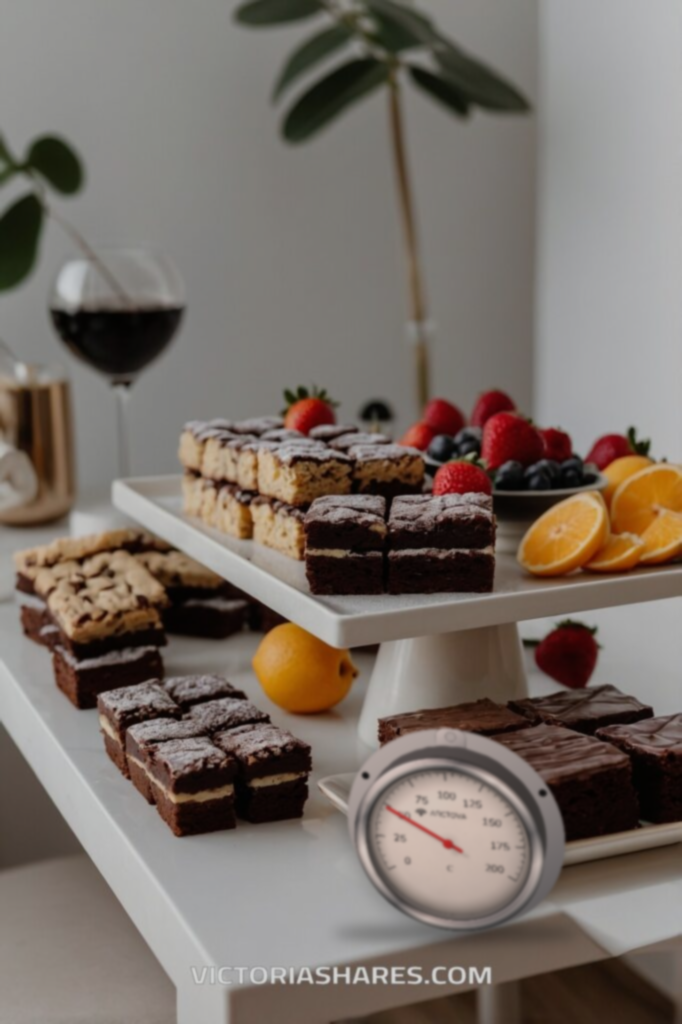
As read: 50 °C
